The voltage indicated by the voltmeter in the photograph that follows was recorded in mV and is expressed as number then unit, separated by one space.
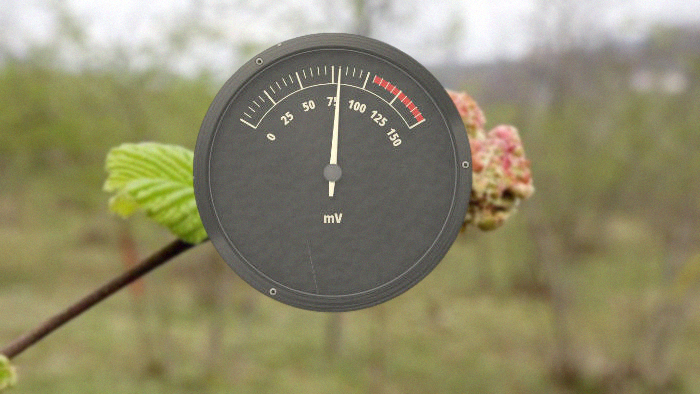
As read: 80 mV
